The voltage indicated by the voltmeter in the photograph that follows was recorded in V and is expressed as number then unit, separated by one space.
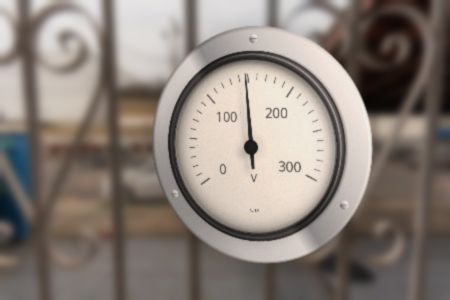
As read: 150 V
